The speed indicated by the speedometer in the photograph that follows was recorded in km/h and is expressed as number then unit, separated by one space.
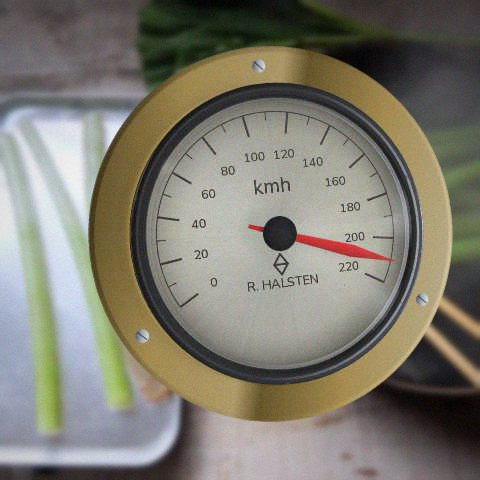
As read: 210 km/h
